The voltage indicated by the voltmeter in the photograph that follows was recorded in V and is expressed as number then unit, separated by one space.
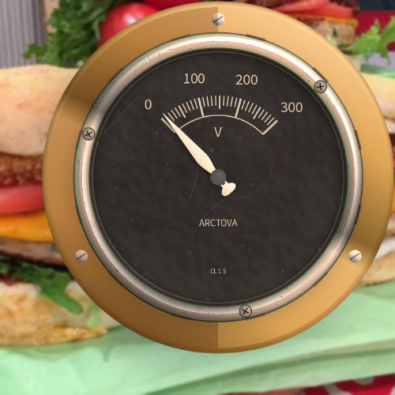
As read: 10 V
